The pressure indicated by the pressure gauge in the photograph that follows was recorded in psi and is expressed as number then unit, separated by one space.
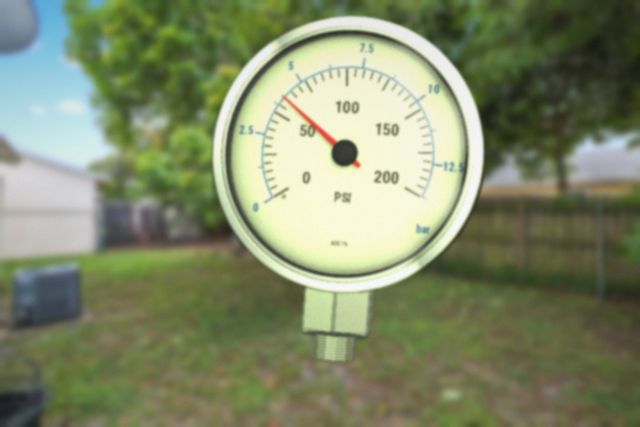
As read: 60 psi
